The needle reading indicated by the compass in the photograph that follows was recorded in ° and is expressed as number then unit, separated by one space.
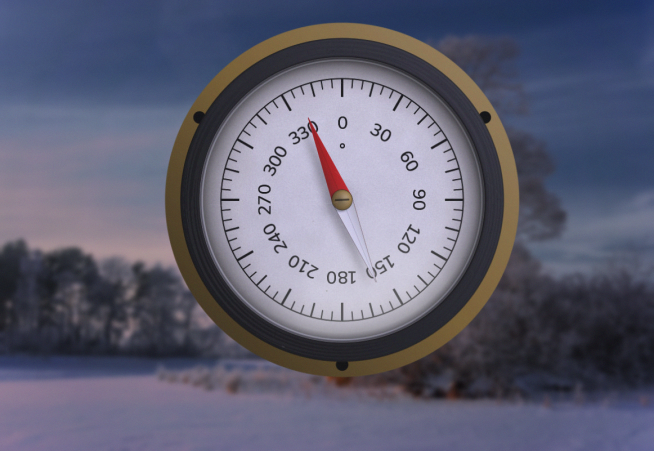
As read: 337.5 °
